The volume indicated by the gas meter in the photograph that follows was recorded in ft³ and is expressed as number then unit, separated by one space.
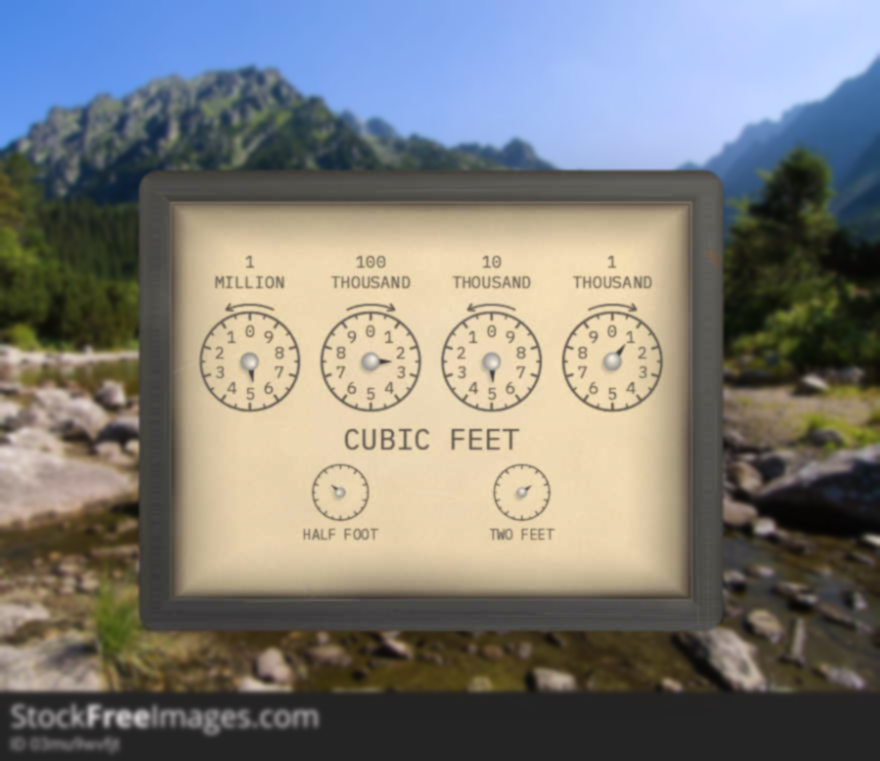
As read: 525100 ft³
